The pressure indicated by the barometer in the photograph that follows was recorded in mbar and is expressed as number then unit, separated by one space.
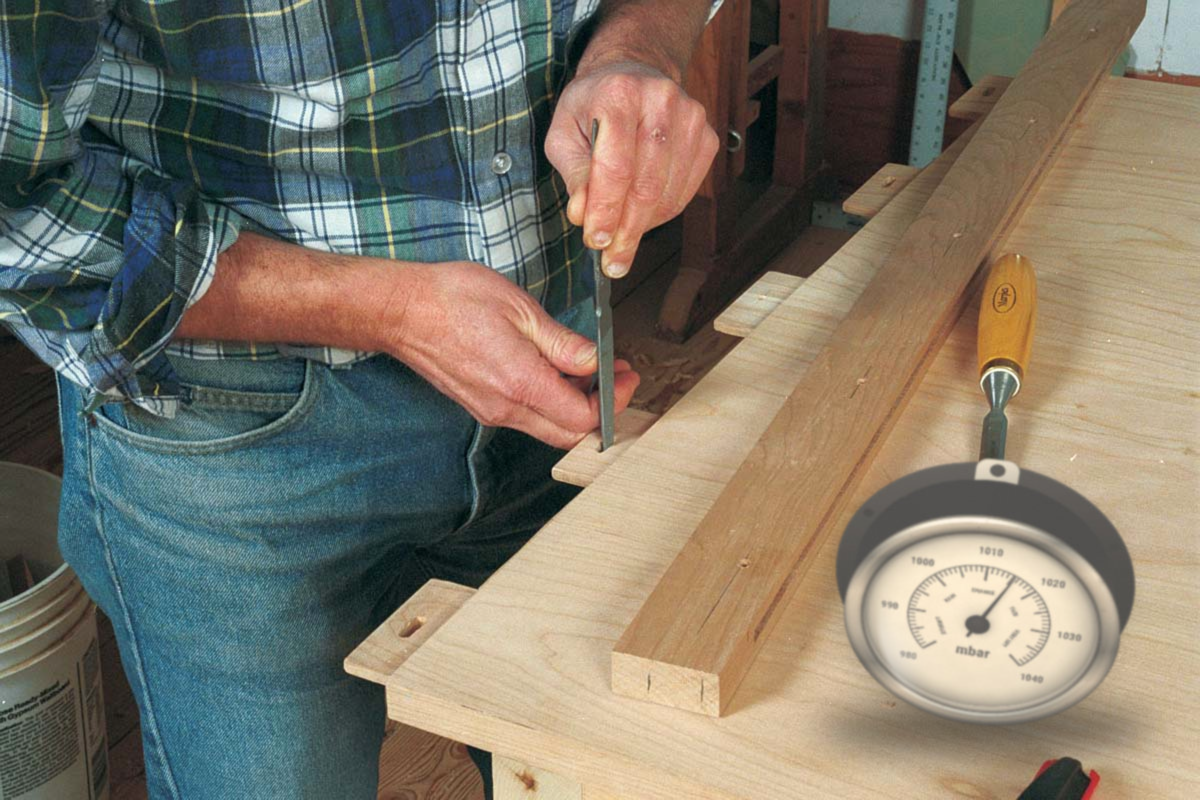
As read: 1015 mbar
